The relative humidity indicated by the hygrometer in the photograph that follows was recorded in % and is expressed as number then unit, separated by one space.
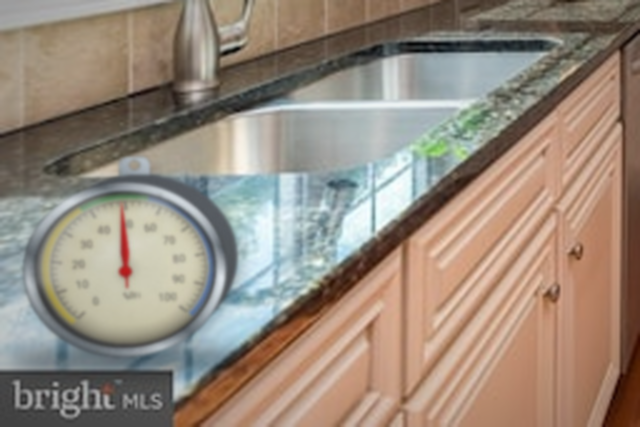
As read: 50 %
